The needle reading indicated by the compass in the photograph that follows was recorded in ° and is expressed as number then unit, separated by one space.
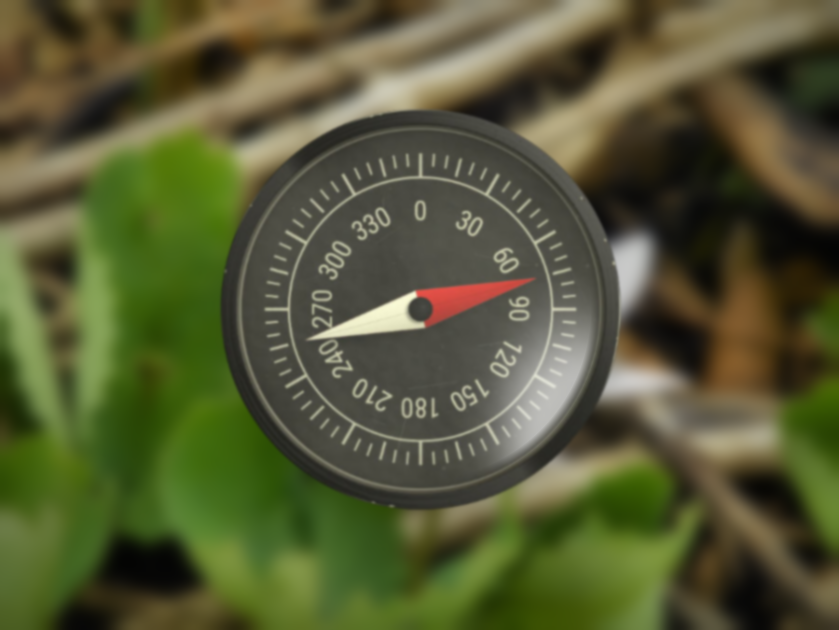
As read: 75 °
